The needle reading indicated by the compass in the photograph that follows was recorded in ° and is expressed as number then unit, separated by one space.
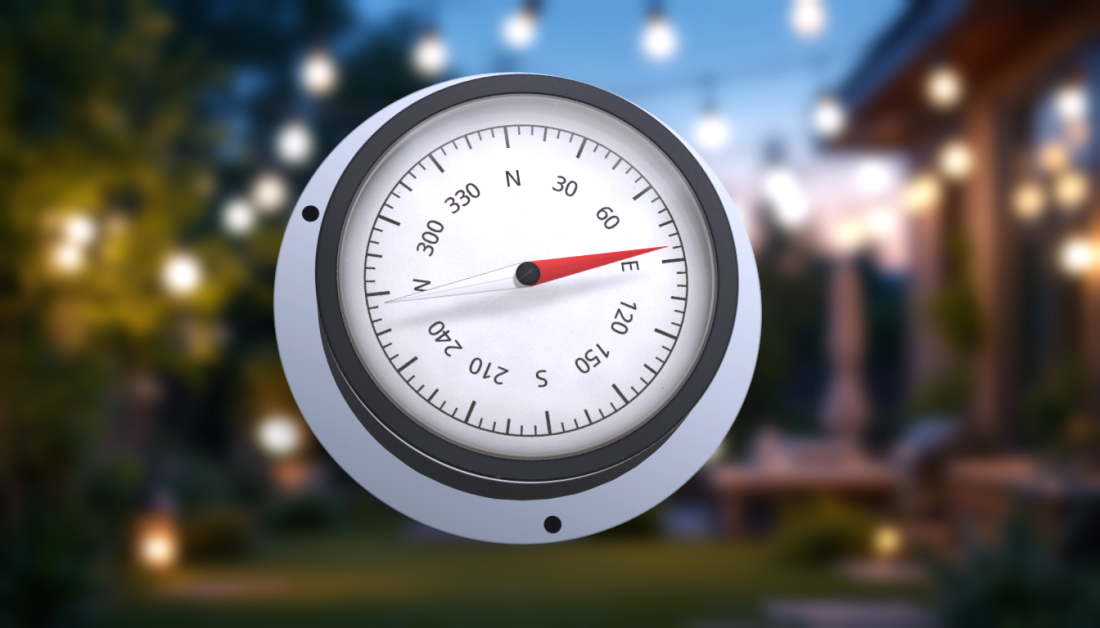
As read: 85 °
